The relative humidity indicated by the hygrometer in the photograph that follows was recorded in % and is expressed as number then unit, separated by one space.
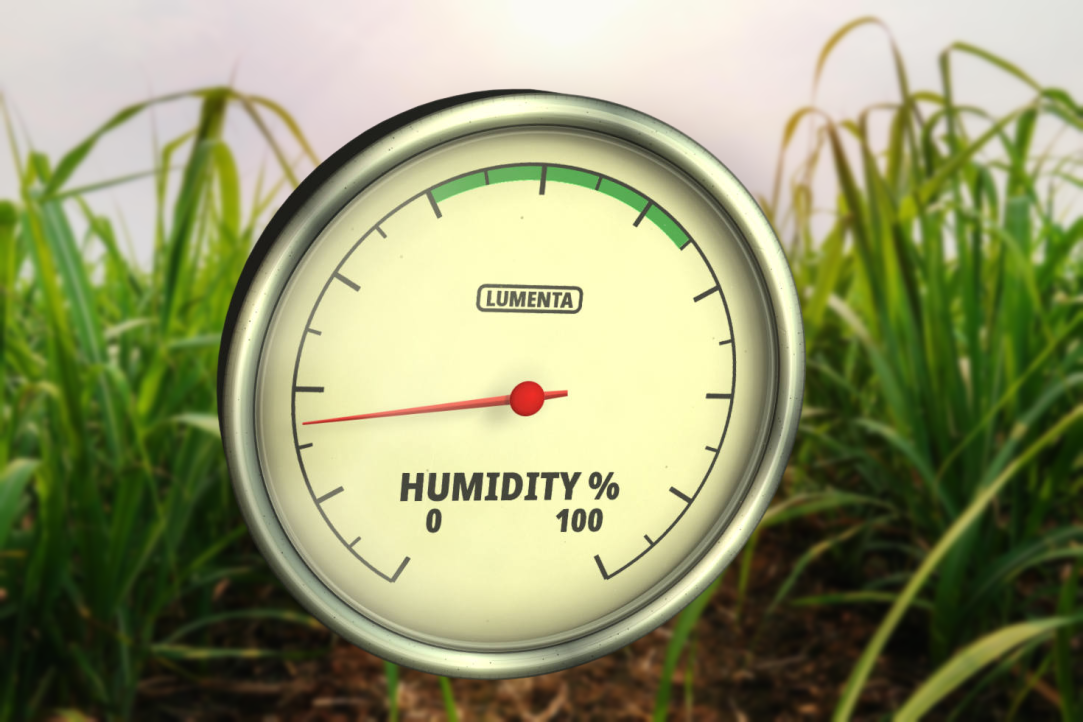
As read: 17.5 %
